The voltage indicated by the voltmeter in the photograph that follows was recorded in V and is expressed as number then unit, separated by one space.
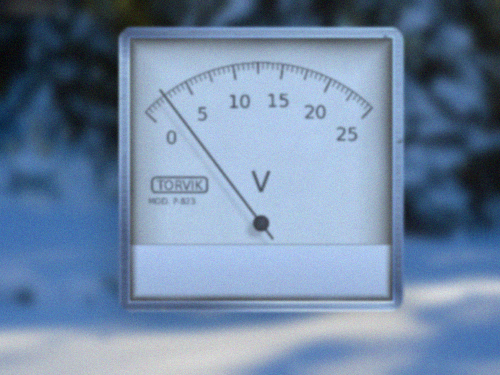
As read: 2.5 V
